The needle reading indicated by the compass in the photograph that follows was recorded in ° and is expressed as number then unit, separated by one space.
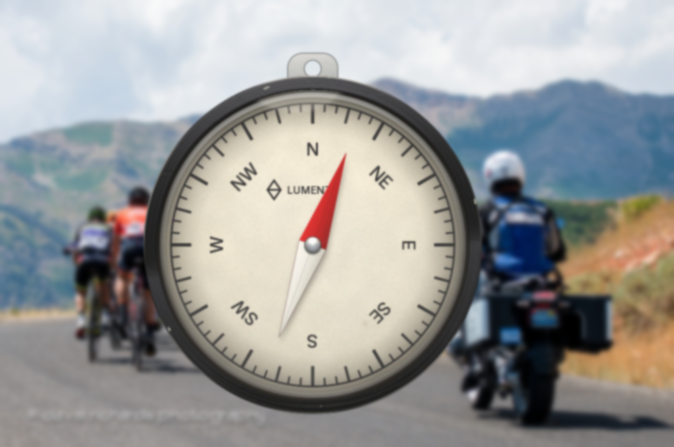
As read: 20 °
